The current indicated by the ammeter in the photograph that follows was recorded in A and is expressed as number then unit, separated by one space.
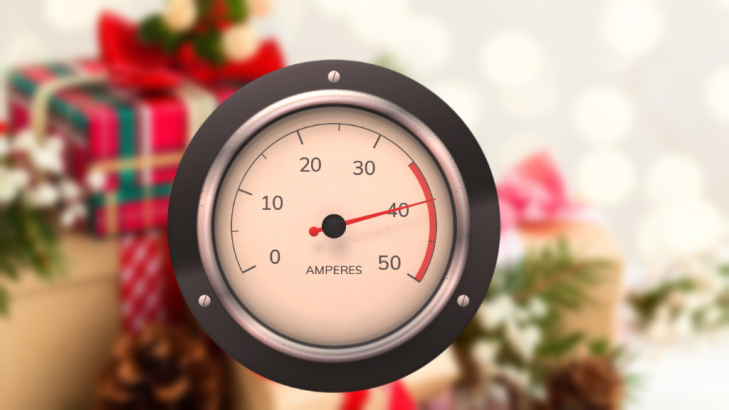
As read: 40 A
